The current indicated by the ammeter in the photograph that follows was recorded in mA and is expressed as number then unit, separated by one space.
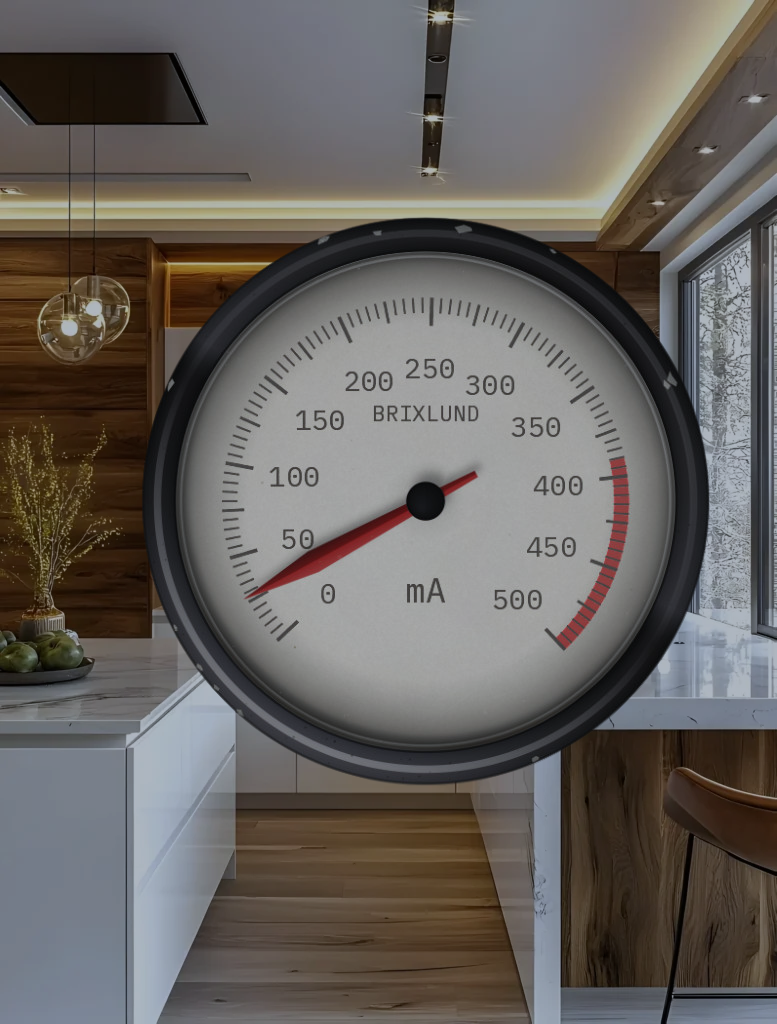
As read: 27.5 mA
